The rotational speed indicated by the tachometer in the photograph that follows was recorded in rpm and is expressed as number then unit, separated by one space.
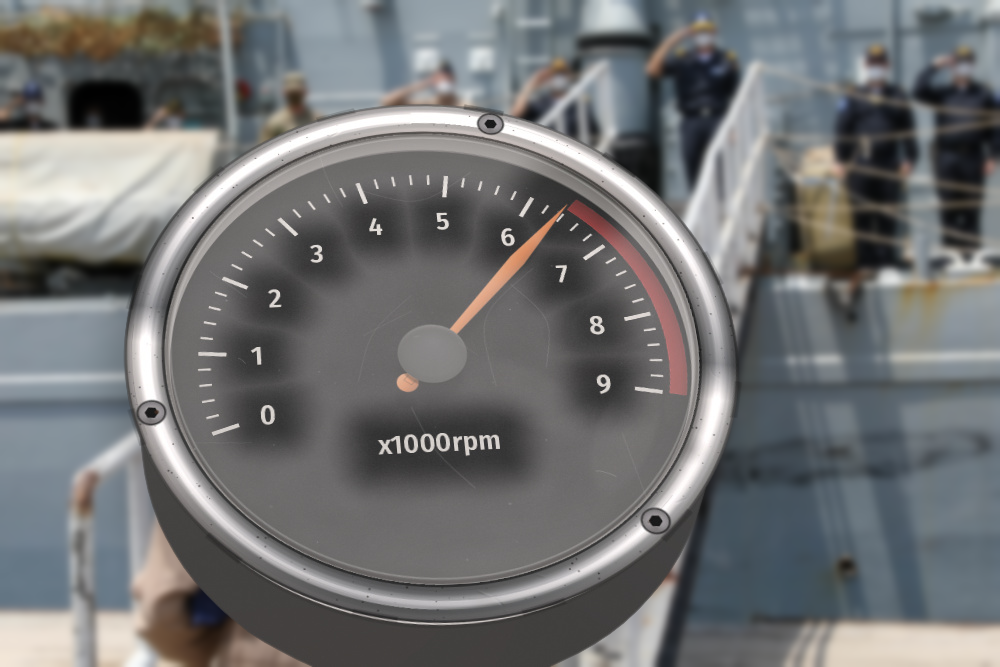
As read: 6400 rpm
